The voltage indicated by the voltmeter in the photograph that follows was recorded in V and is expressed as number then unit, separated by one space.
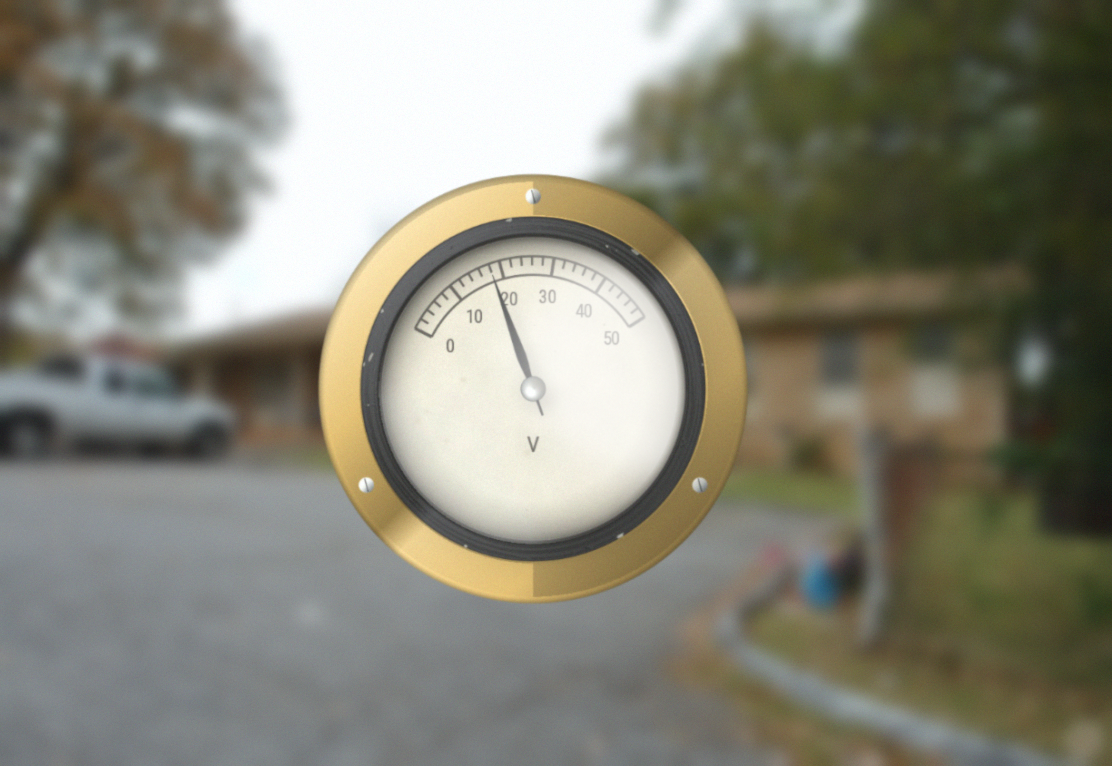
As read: 18 V
